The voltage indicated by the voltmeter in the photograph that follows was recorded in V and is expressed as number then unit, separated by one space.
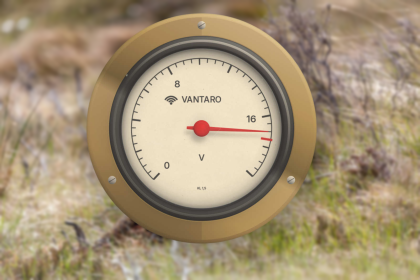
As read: 17 V
